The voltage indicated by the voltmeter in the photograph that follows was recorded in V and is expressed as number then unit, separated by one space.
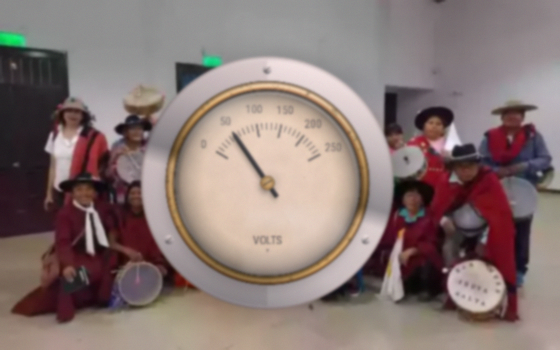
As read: 50 V
